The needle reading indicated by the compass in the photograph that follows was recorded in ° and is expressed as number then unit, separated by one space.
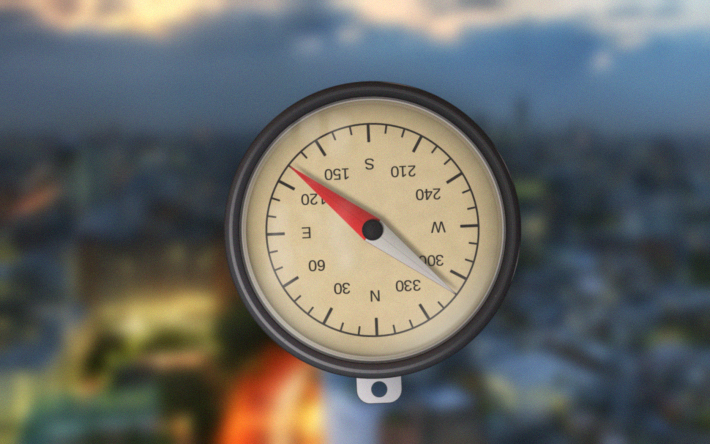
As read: 130 °
